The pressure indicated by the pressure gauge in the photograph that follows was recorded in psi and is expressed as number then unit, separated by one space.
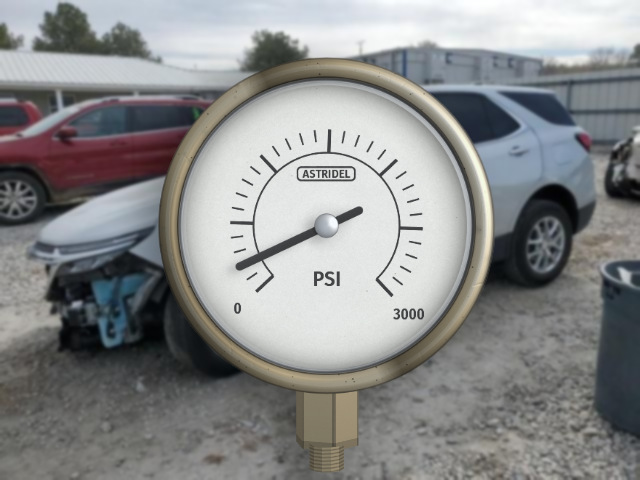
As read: 200 psi
